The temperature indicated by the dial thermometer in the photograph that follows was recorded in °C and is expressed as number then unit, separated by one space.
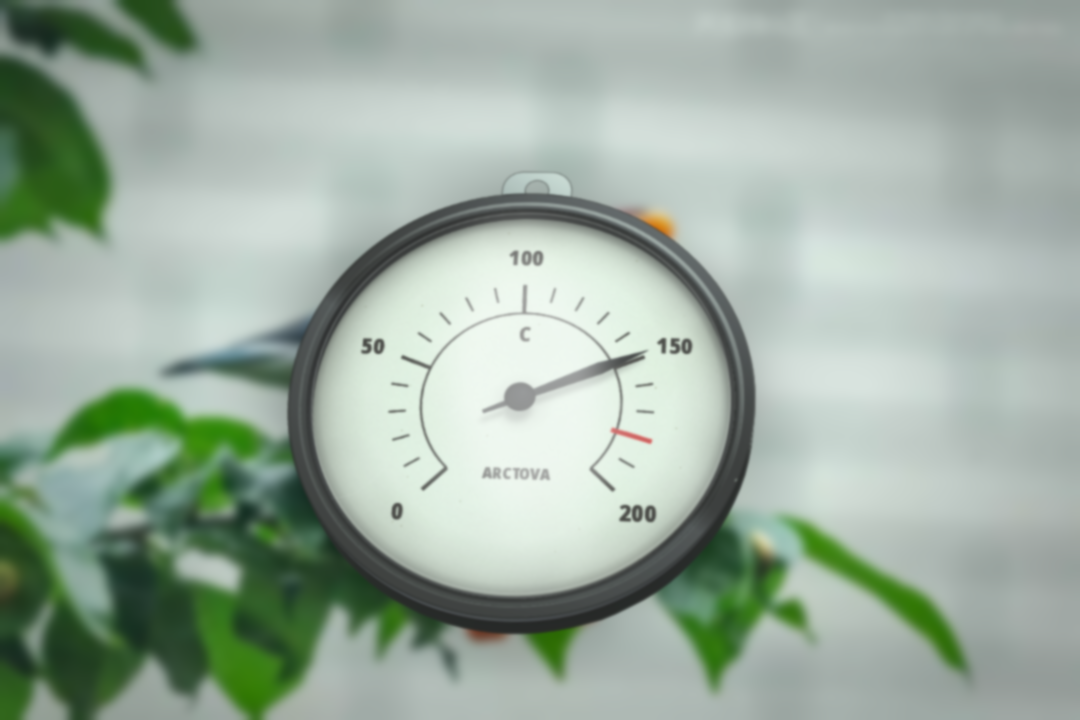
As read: 150 °C
